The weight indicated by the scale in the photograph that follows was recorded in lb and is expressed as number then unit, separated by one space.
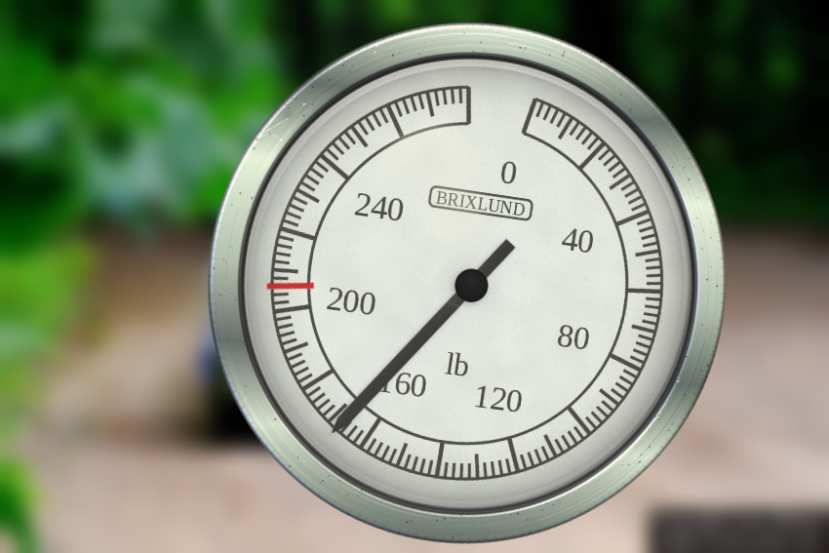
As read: 168 lb
